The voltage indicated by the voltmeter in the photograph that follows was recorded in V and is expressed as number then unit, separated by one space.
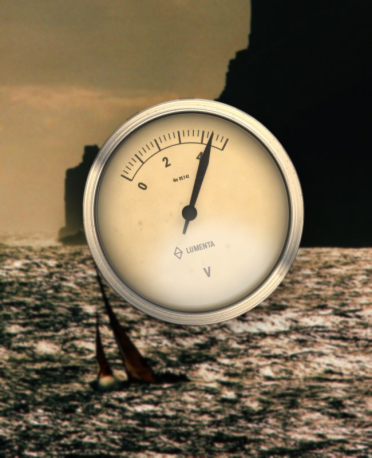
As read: 4.4 V
